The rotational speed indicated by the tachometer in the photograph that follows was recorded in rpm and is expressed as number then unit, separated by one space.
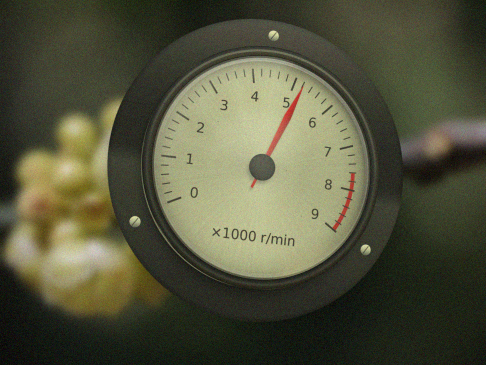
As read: 5200 rpm
